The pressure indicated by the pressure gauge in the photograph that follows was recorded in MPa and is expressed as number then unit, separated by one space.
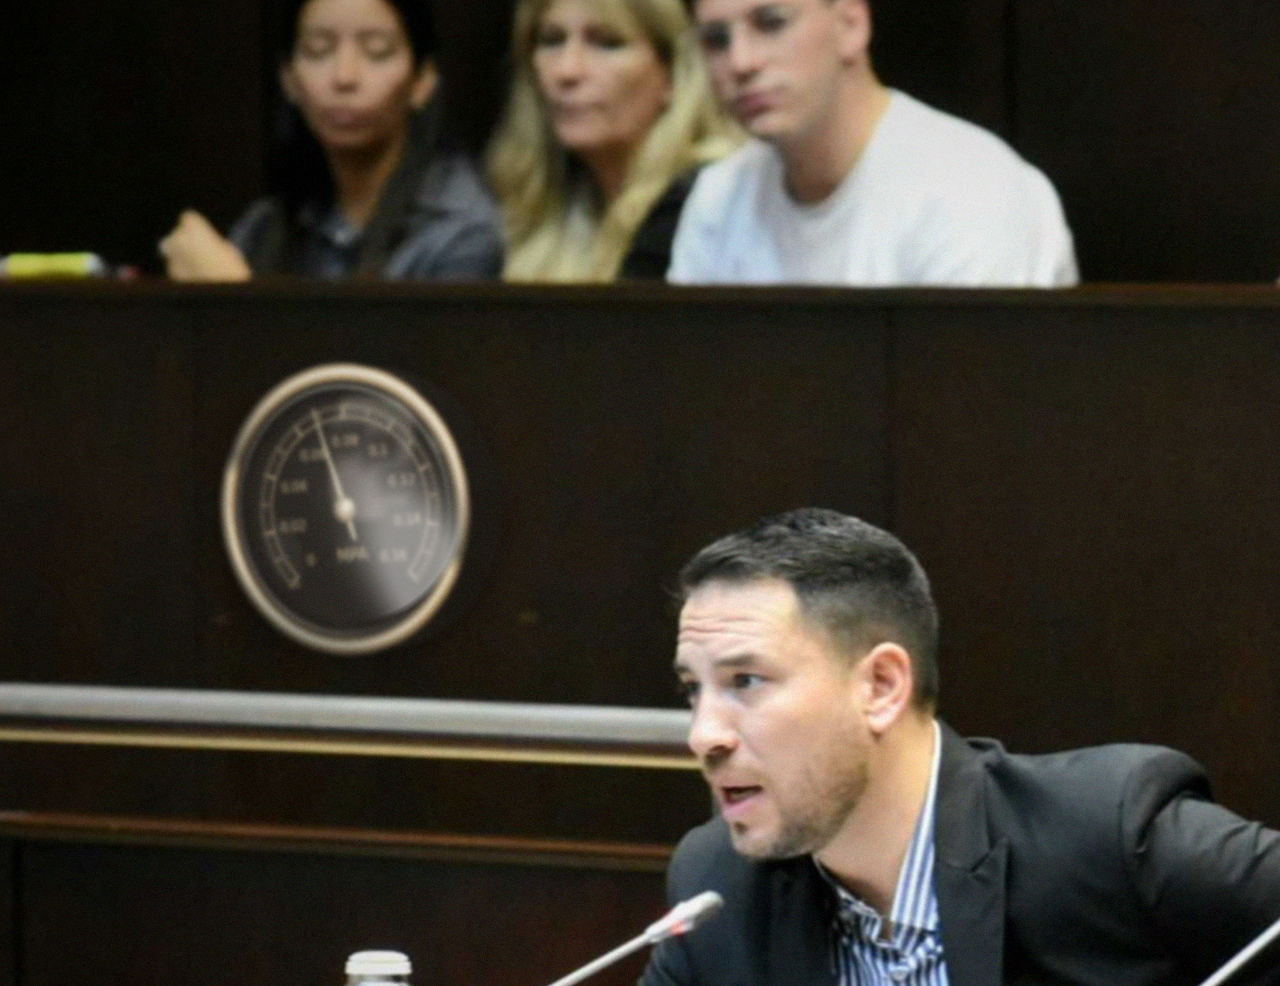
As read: 0.07 MPa
